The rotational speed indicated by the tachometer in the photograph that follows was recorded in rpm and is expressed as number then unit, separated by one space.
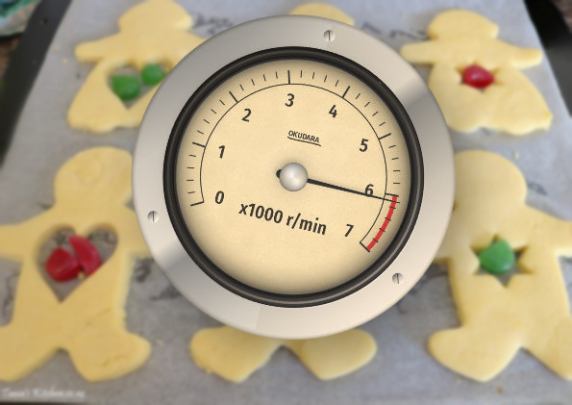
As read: 6100 rpm
